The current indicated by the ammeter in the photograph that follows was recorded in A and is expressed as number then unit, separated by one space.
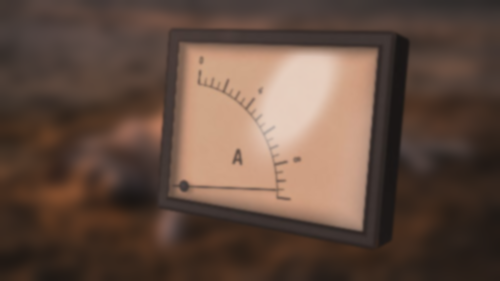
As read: 9.5 A
